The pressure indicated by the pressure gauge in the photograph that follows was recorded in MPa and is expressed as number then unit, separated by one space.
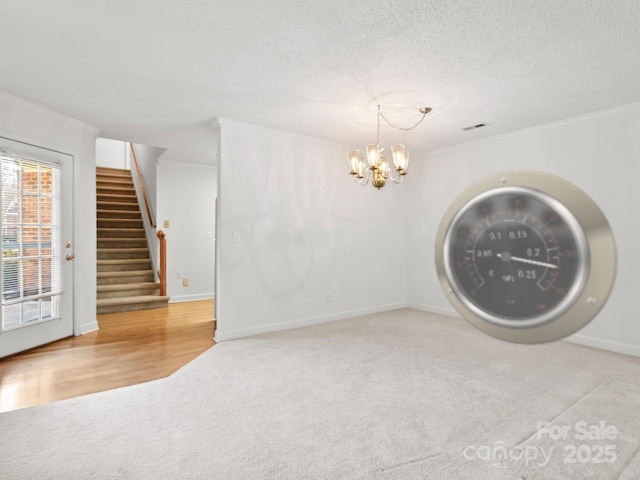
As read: 0.22 MPa
